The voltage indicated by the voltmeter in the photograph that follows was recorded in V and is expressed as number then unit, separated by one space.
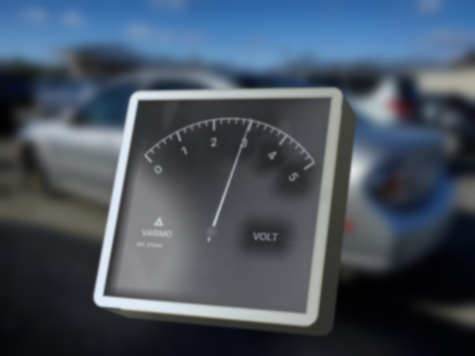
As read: 3 V
